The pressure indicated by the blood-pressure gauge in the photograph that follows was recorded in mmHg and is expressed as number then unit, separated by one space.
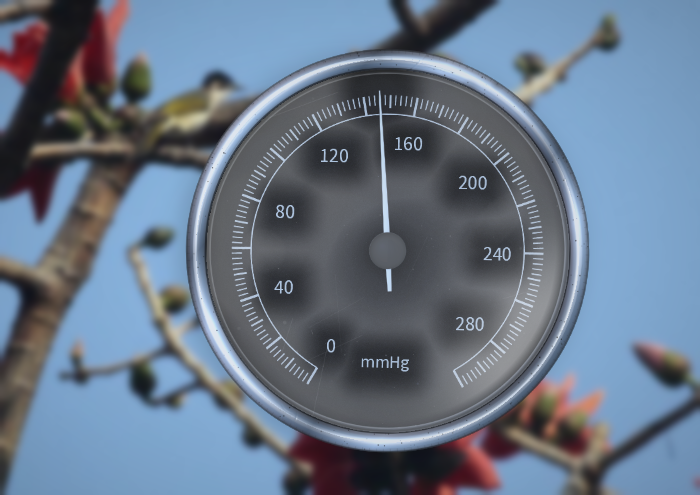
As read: 146 mmHg
